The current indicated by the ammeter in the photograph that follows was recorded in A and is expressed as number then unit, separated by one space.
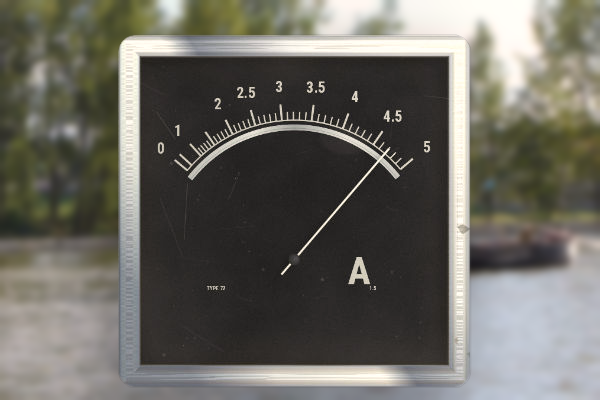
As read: 4.7 A
